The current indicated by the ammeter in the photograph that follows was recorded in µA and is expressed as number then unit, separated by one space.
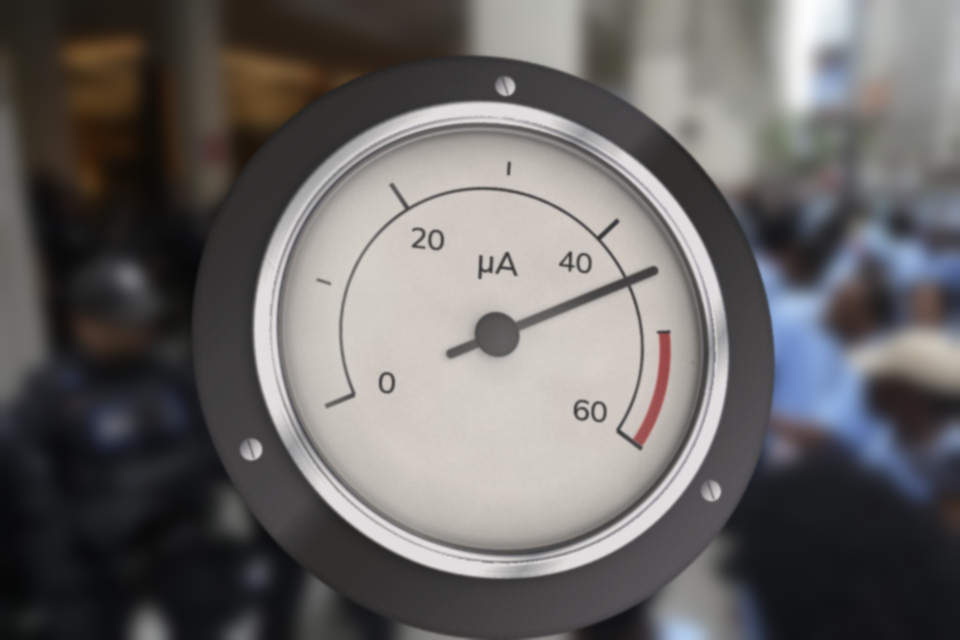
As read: 45 µA
